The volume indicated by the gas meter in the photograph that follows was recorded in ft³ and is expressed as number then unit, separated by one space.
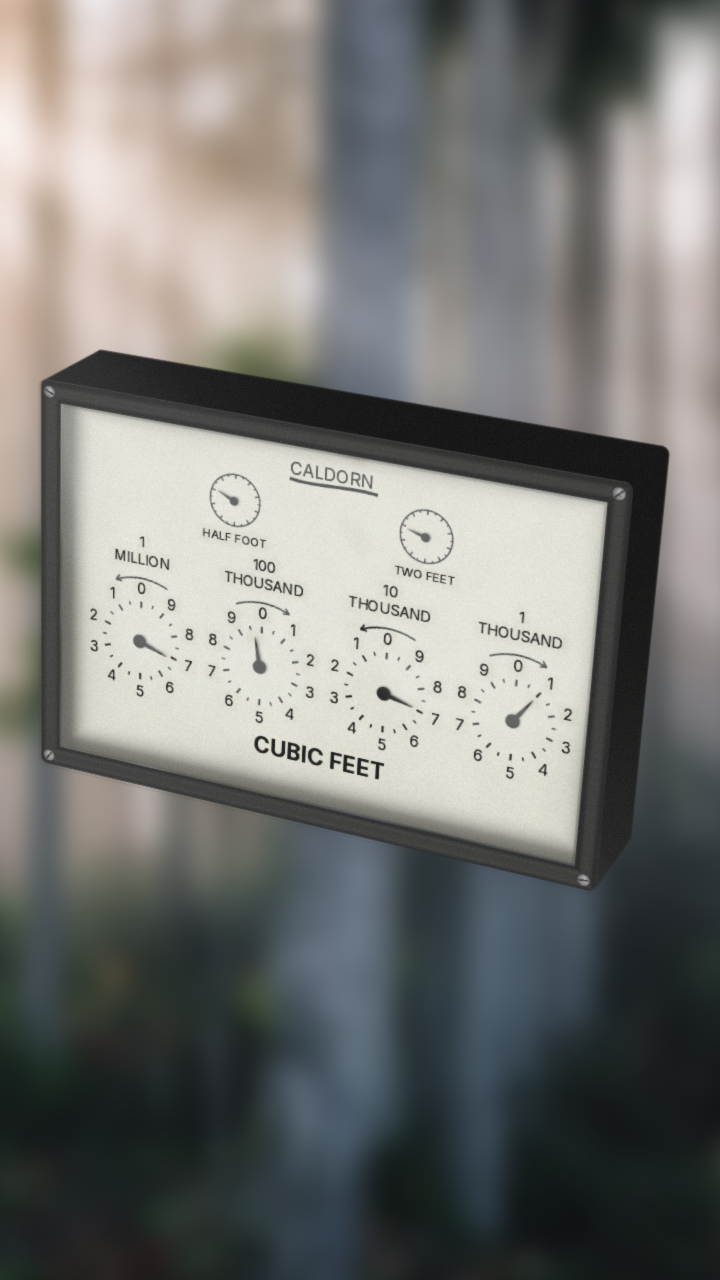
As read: 697100 ft³
